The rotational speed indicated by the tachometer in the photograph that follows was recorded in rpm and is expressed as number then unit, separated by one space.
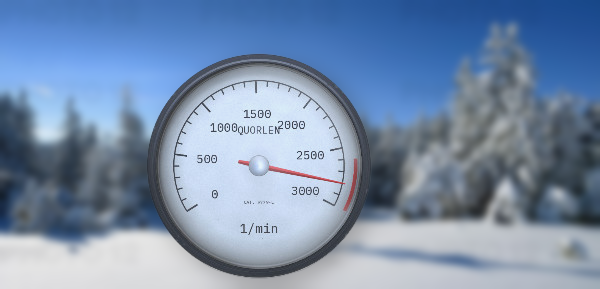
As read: 2800 rpm
